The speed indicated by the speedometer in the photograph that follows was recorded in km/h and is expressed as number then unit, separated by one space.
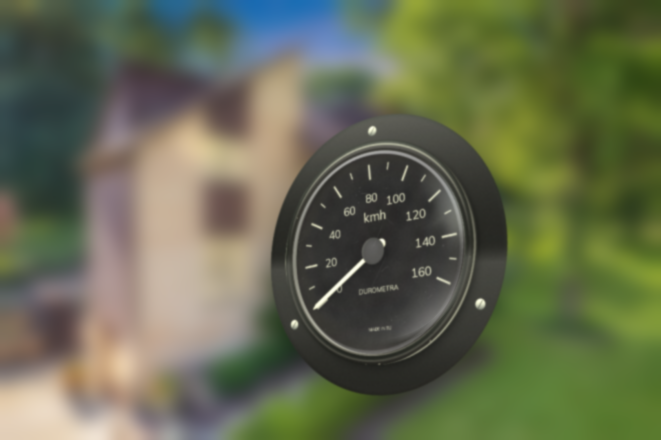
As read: 0 km/h
